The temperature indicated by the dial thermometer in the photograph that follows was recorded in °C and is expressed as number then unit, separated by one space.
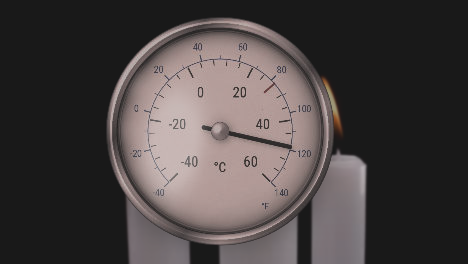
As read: 48 °C
